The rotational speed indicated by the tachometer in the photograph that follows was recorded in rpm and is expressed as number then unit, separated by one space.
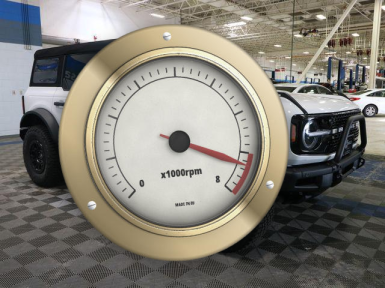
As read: 7300 rpm
